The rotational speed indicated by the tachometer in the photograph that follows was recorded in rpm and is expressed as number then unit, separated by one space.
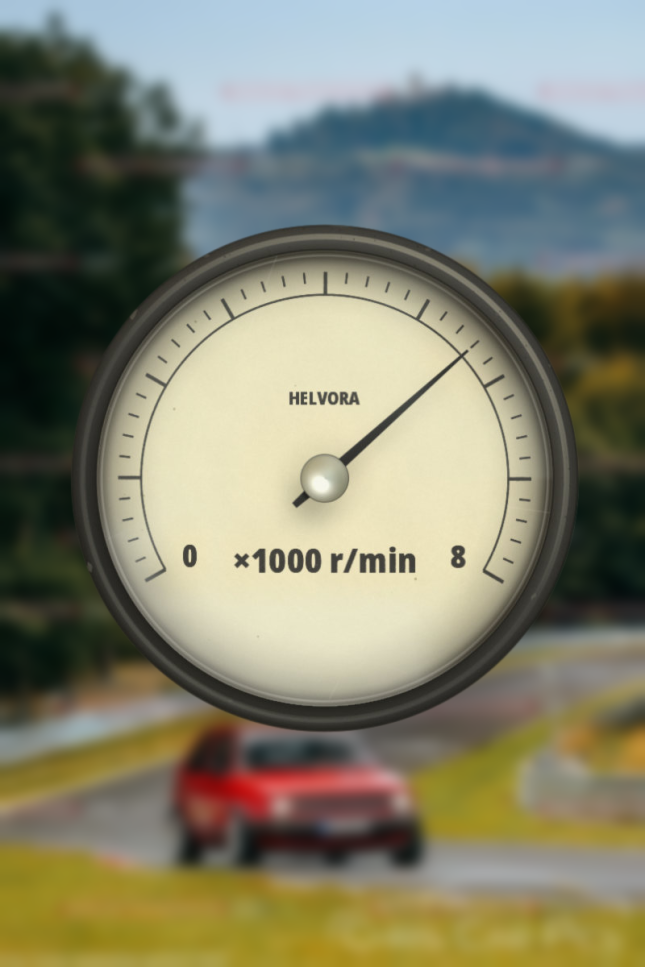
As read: 5600 rpm
